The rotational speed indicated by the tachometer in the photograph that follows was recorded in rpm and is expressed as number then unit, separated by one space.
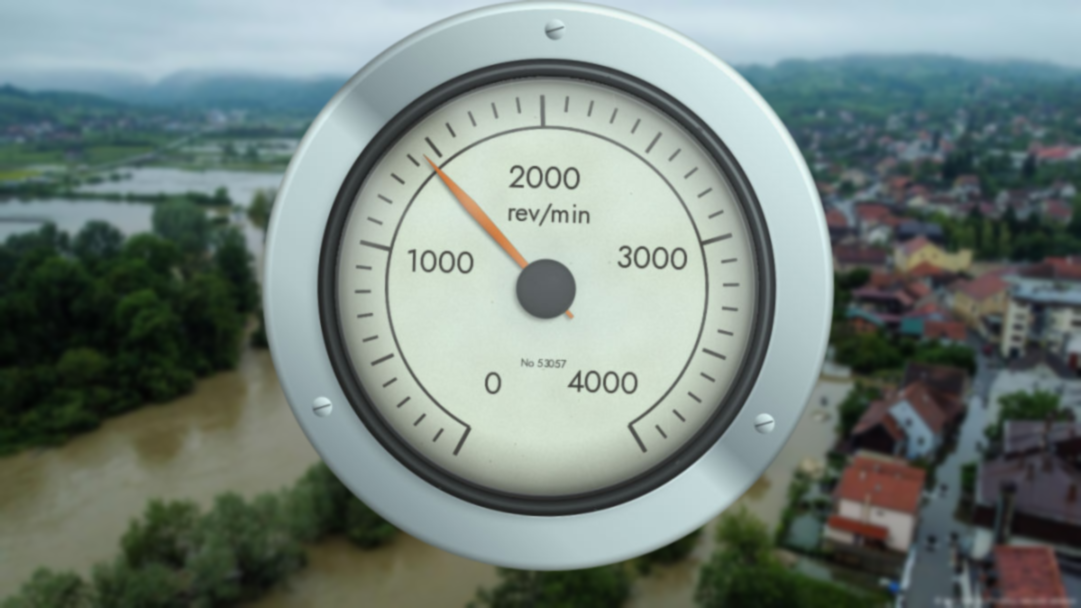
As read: 1450 rpm
